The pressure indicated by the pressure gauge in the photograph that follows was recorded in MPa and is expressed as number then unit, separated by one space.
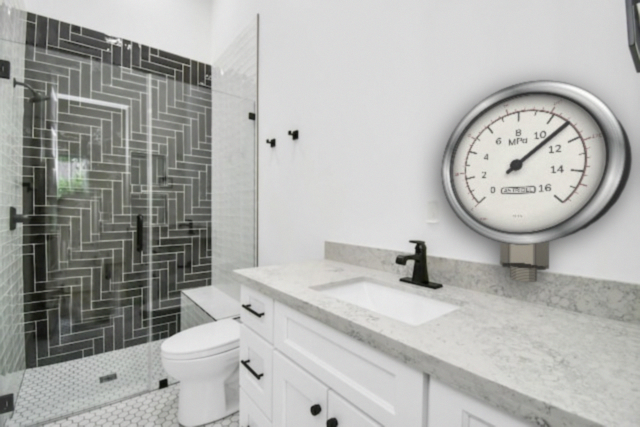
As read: 11 MPa
